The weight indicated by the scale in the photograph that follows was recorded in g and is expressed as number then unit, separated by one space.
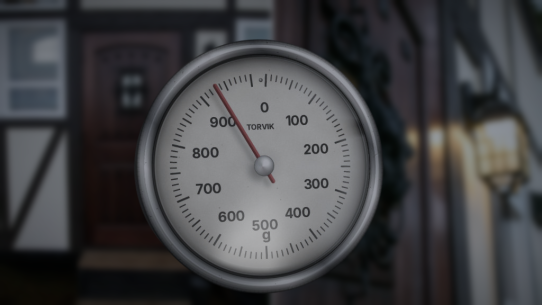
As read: 930 g
